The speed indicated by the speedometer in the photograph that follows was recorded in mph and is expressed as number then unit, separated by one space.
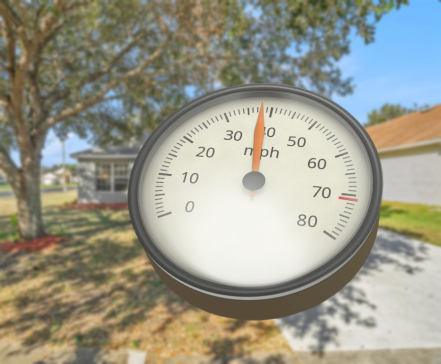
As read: 38 mph
